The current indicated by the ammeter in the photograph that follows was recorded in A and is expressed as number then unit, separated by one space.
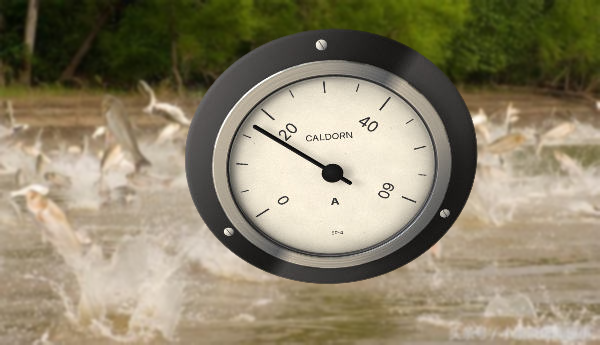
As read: 17.5 A
